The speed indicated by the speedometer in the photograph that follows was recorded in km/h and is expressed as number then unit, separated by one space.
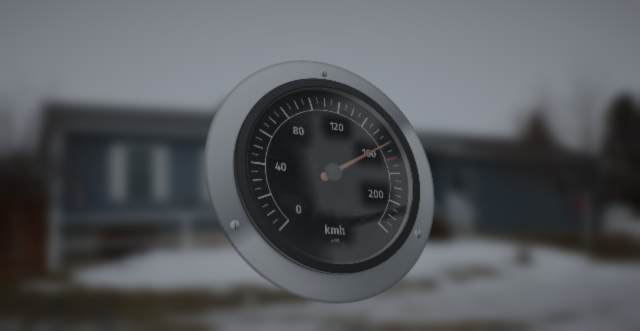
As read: 160 km/h
